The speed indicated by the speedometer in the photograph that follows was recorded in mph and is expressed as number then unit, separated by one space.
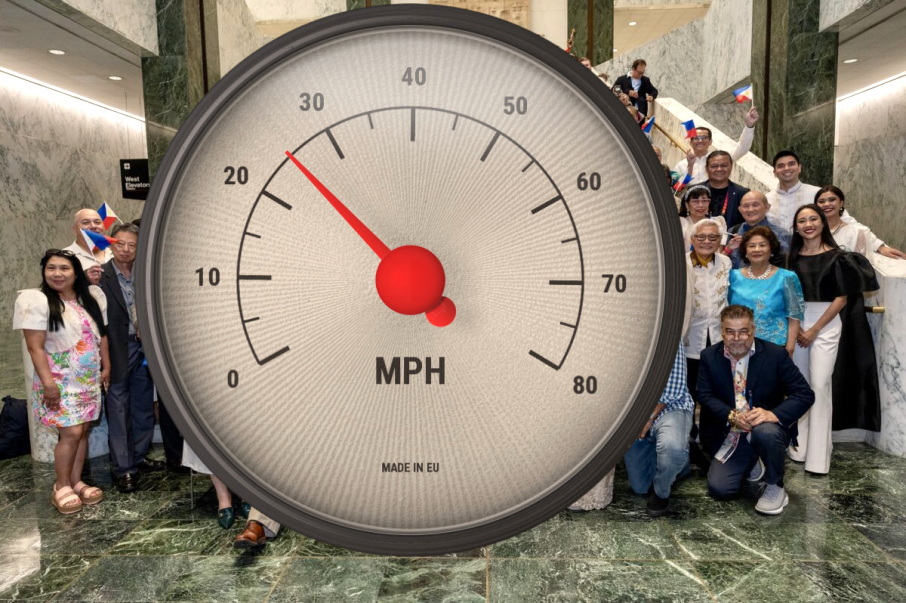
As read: 25 mph
